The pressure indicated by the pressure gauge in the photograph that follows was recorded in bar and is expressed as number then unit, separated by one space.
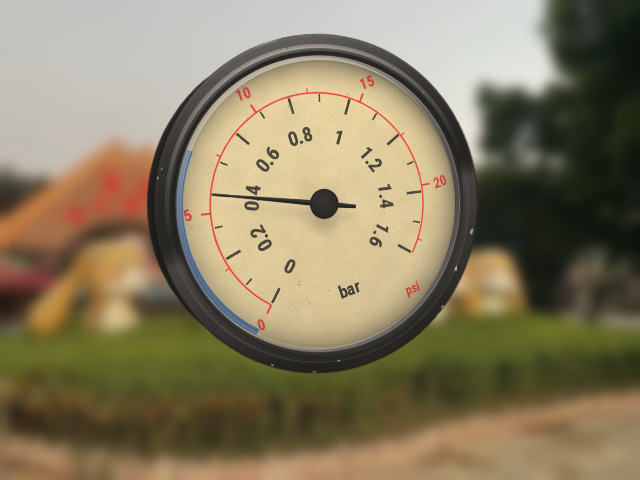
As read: 0.4 bar
